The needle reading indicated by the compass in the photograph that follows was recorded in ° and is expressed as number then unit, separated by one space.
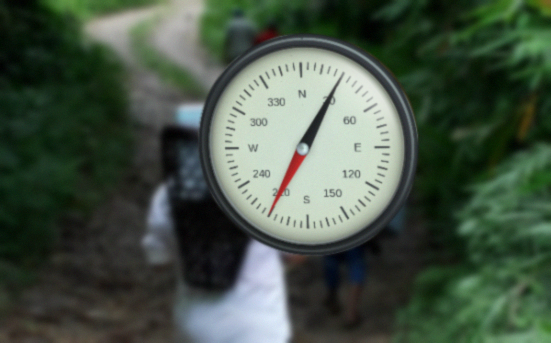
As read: 210 °
